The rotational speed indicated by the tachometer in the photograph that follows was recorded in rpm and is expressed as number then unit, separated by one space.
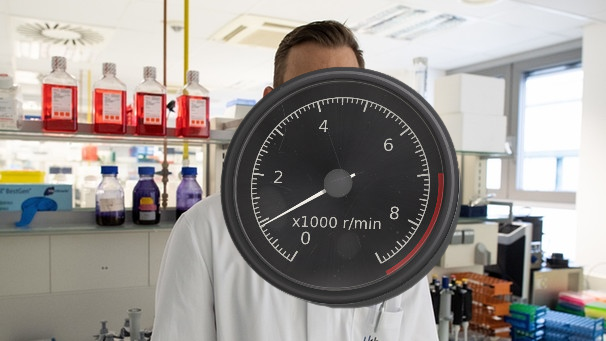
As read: 900 rpm
